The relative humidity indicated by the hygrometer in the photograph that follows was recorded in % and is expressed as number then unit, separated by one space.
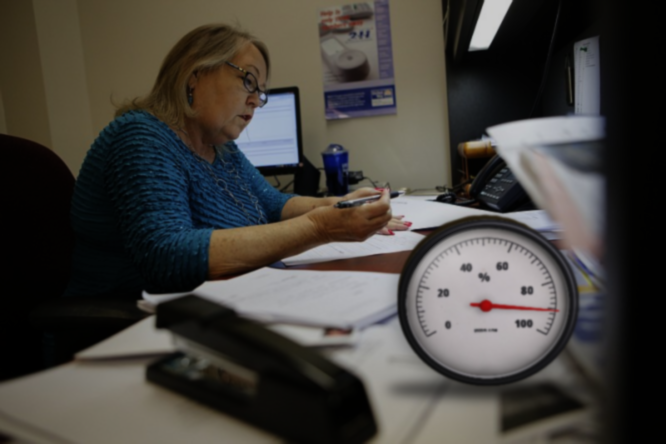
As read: 90 %
